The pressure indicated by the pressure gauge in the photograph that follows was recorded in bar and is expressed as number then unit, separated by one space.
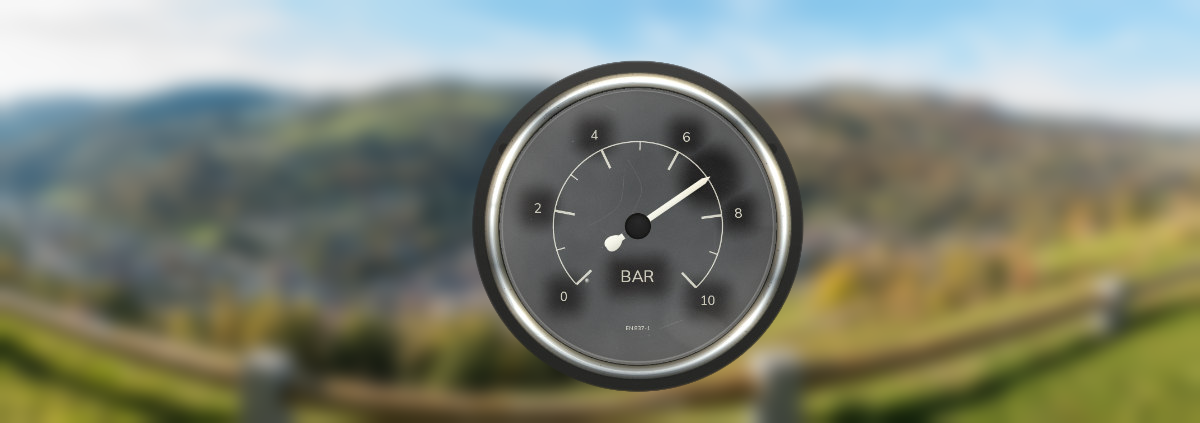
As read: 7 bar
